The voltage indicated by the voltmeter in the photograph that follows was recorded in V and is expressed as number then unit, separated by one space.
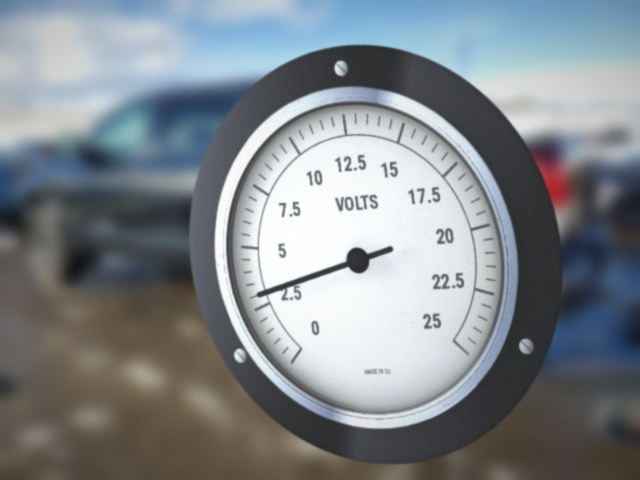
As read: 3 V
